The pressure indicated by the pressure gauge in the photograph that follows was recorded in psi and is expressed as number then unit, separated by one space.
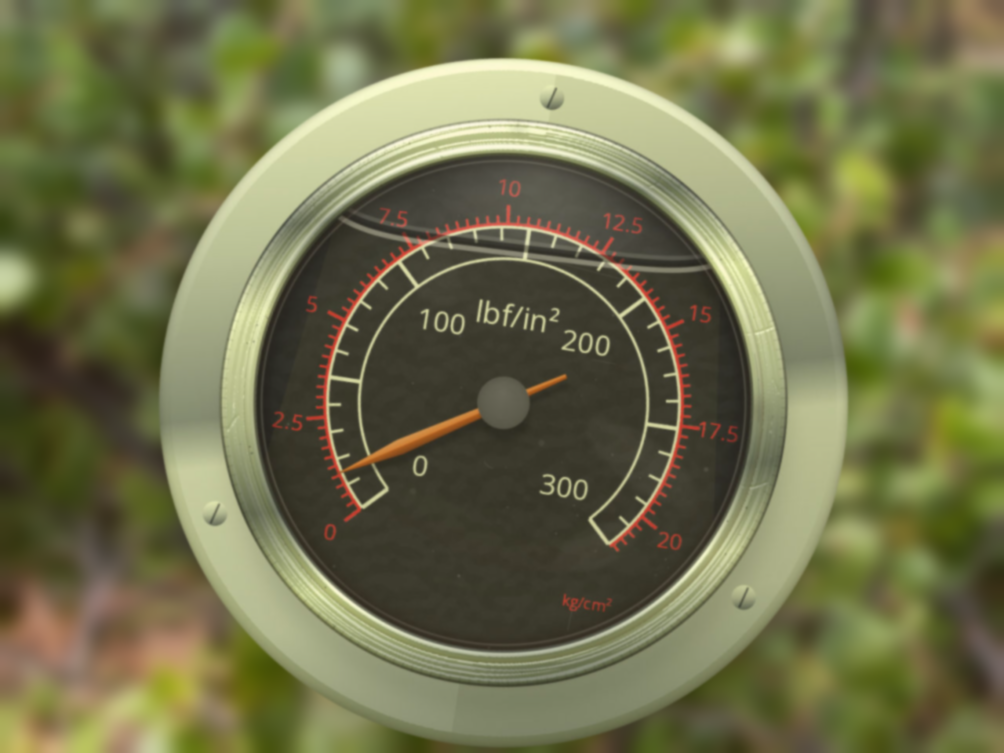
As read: 15 psi
